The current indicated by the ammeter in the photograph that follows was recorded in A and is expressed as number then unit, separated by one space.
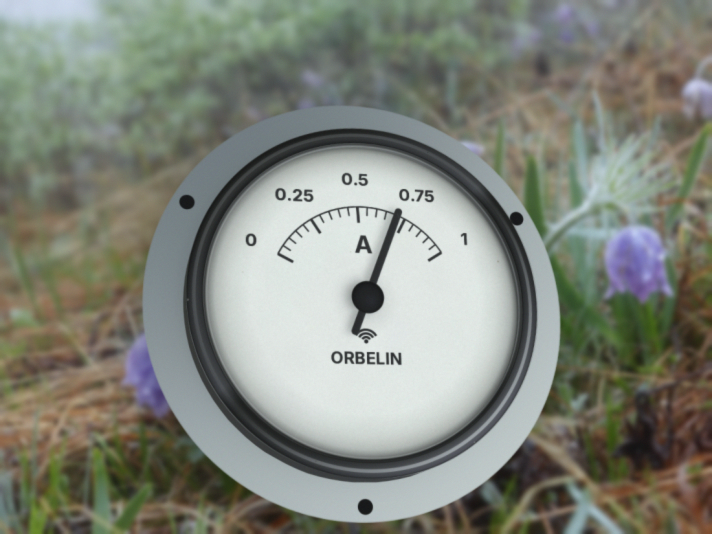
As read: 0.7 A
